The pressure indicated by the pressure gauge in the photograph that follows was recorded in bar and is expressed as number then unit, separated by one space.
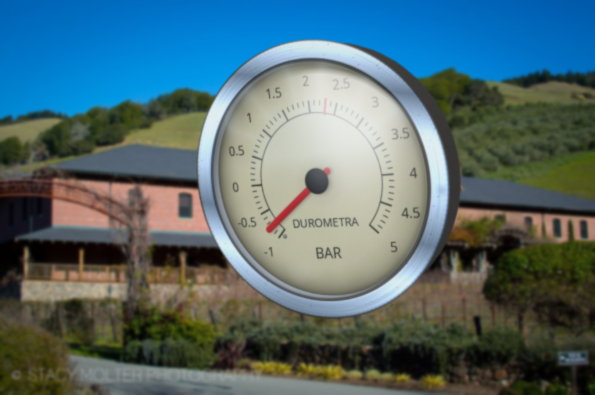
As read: -0.8 bar
